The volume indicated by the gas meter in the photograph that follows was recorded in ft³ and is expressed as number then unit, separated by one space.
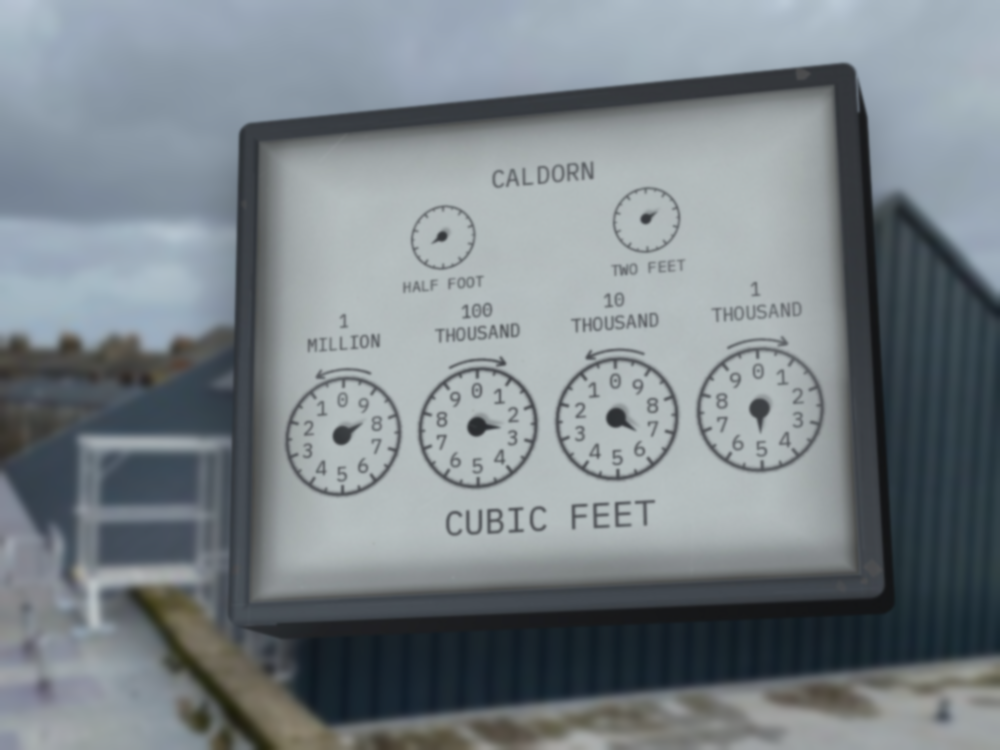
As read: 826500 ft³
